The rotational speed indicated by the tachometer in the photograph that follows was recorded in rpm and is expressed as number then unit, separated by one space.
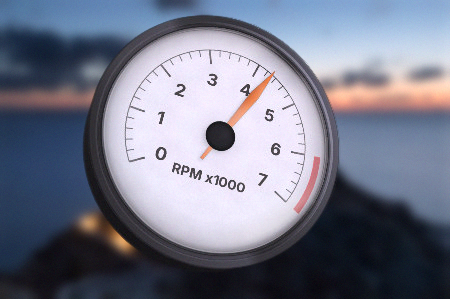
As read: 4300 rpm
